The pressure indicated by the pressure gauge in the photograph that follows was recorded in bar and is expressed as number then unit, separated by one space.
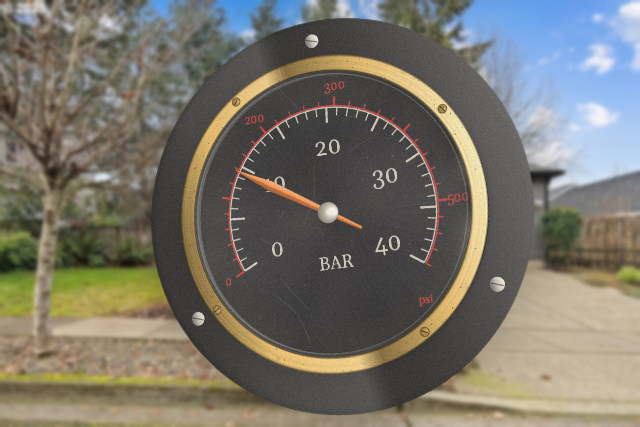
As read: 9.5 bar
